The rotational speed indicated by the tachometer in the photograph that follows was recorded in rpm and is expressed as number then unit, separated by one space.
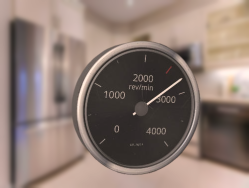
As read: 2750 rpm
